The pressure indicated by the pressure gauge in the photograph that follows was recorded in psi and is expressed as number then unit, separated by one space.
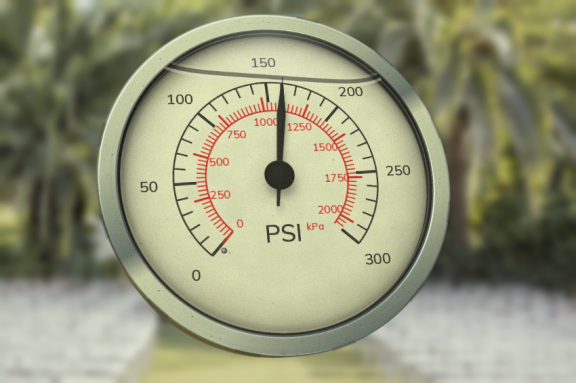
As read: 160 psi
